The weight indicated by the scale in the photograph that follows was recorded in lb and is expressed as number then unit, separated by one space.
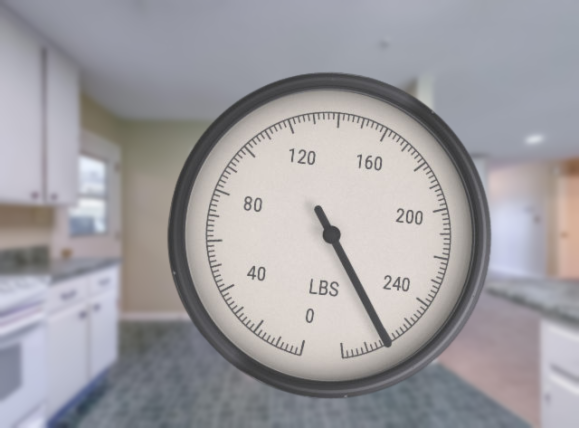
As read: 262 lb
